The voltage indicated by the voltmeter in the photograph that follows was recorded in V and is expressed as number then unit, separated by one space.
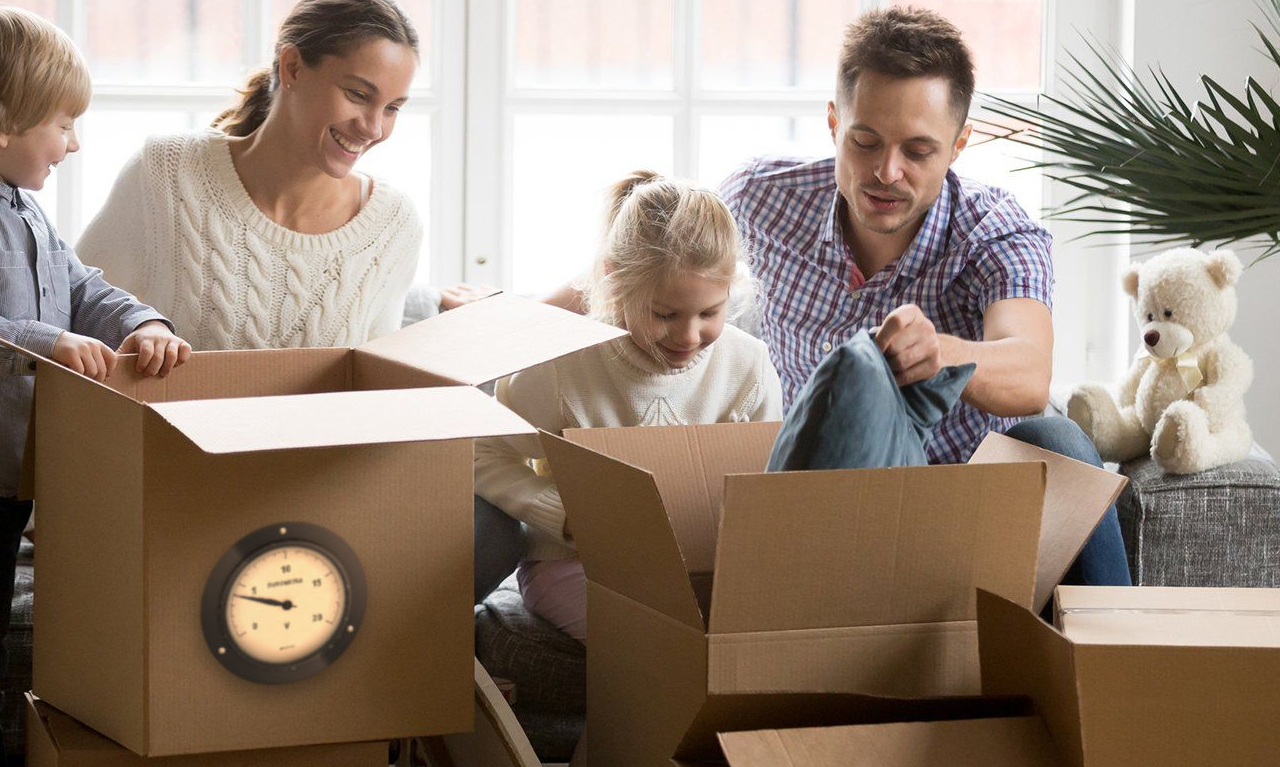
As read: 4 V
